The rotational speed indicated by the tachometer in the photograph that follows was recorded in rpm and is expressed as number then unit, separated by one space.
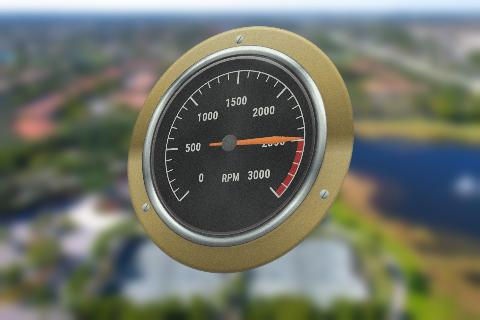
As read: 2500 rpm
